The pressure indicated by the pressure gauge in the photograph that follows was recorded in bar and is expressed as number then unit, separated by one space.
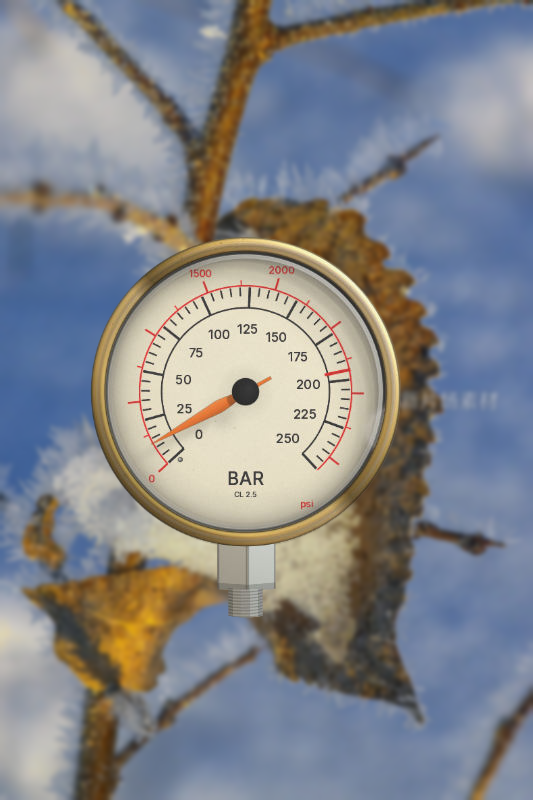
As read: 12.5 bar
